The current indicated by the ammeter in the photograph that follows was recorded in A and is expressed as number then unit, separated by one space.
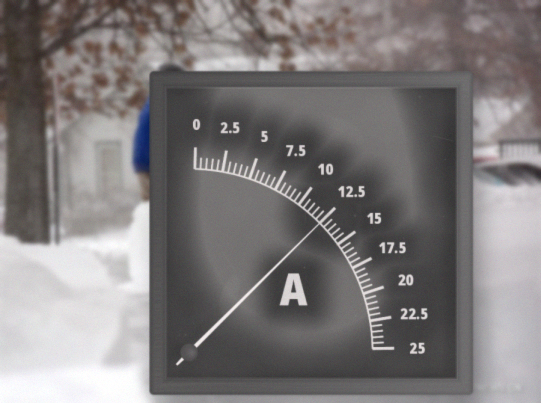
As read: 12.5 A
